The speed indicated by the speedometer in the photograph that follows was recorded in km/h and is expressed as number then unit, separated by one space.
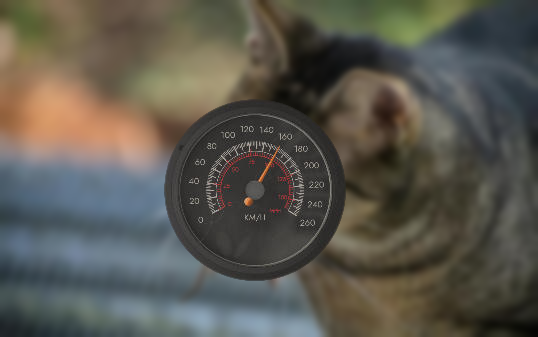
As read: 160 km/h
